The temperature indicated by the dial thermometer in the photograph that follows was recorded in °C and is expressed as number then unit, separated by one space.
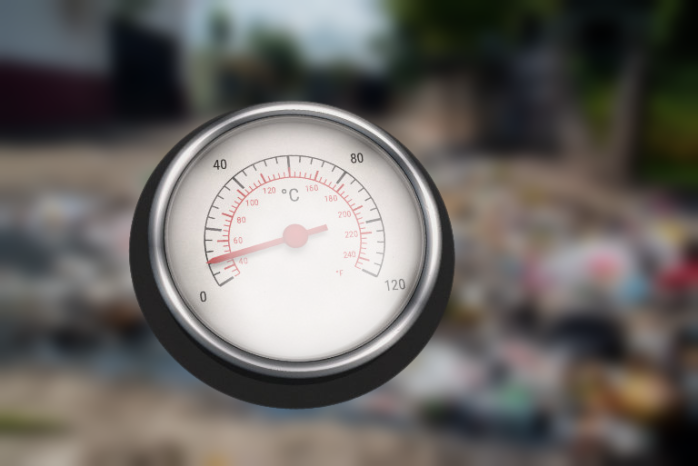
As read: 8 °C
